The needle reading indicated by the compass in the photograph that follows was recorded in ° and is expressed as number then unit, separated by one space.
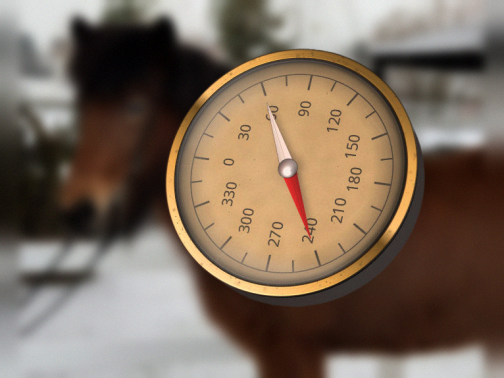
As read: 240 °
